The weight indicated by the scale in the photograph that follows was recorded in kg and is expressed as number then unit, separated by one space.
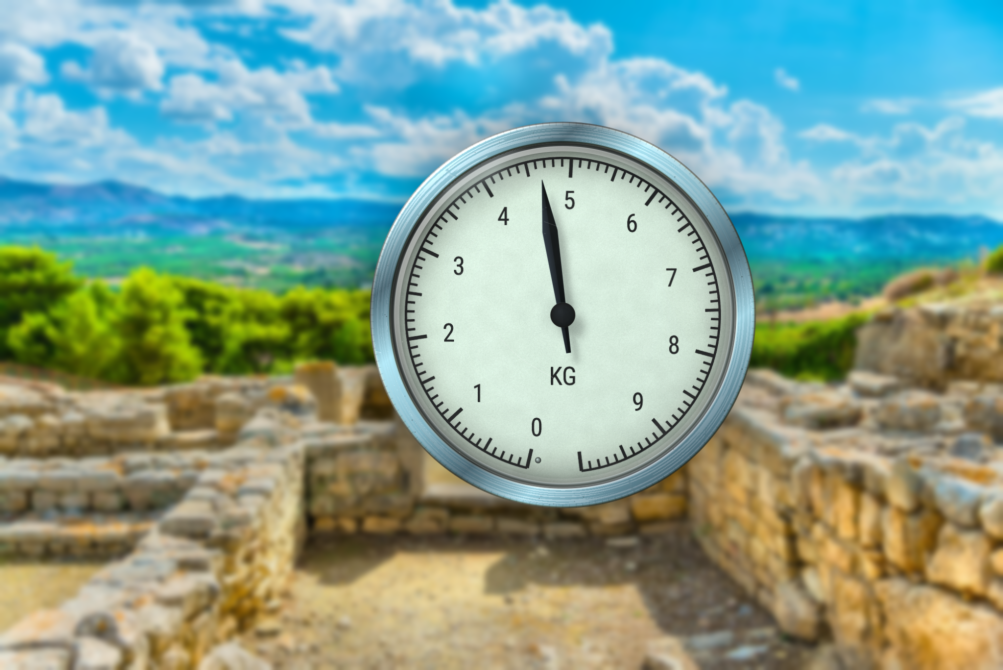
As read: 4.65 kg
